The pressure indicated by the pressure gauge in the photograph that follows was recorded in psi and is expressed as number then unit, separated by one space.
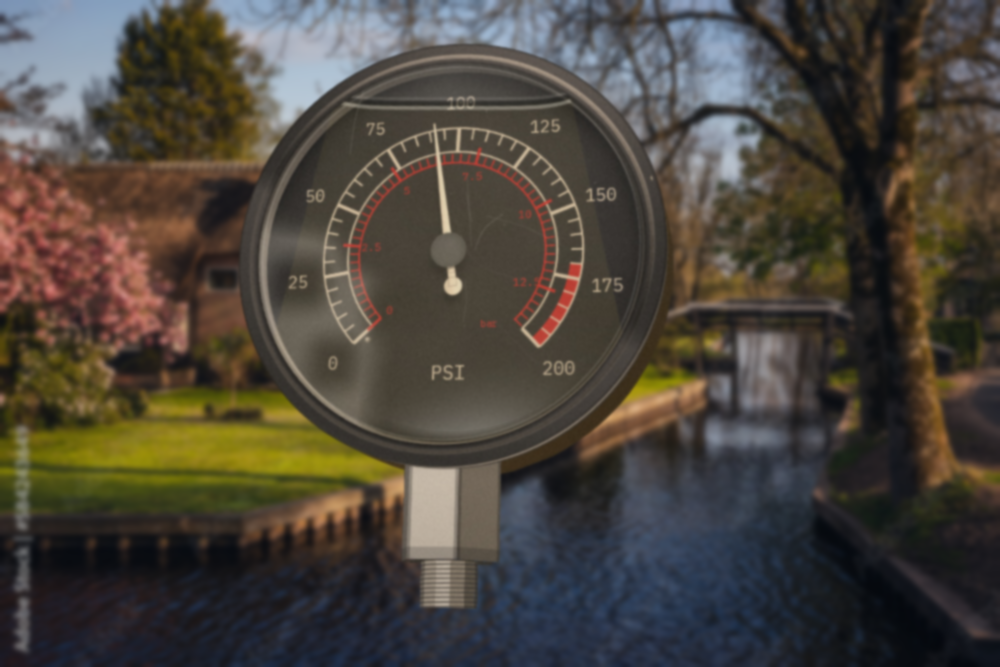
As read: 92.5 psi
